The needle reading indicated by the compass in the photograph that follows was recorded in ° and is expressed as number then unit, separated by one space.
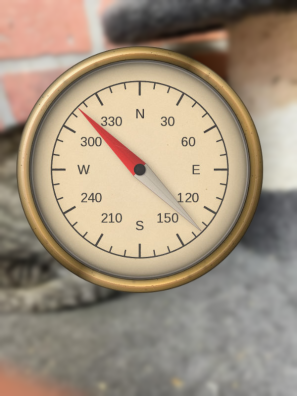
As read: 315 °
